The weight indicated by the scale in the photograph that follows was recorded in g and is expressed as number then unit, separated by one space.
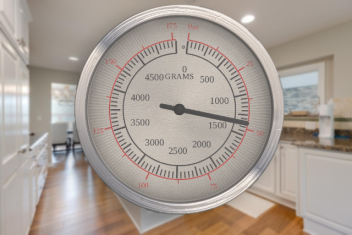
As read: 1350 g
